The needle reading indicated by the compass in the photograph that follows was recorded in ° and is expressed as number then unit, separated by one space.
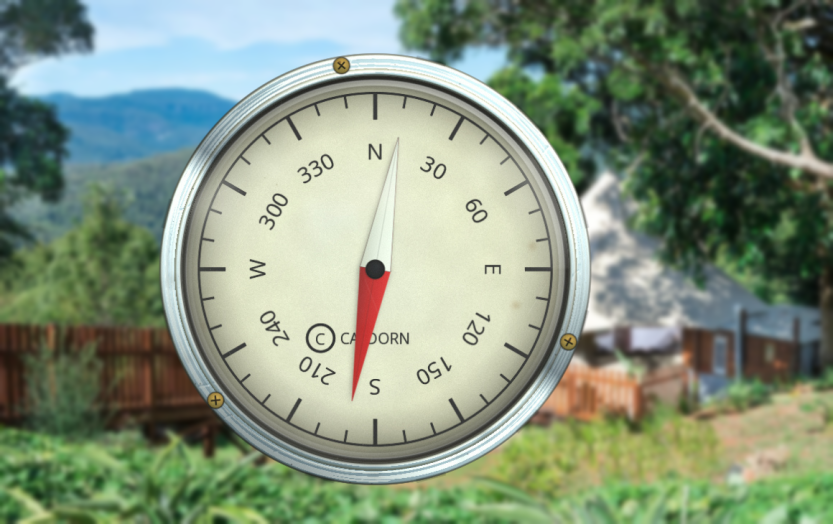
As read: 190 °
